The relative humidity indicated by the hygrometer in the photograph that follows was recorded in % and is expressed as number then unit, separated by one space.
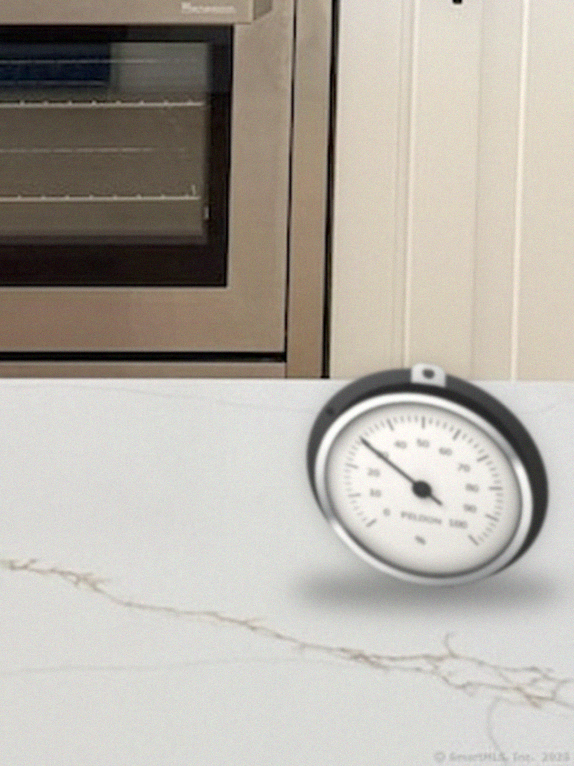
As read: 30 %
